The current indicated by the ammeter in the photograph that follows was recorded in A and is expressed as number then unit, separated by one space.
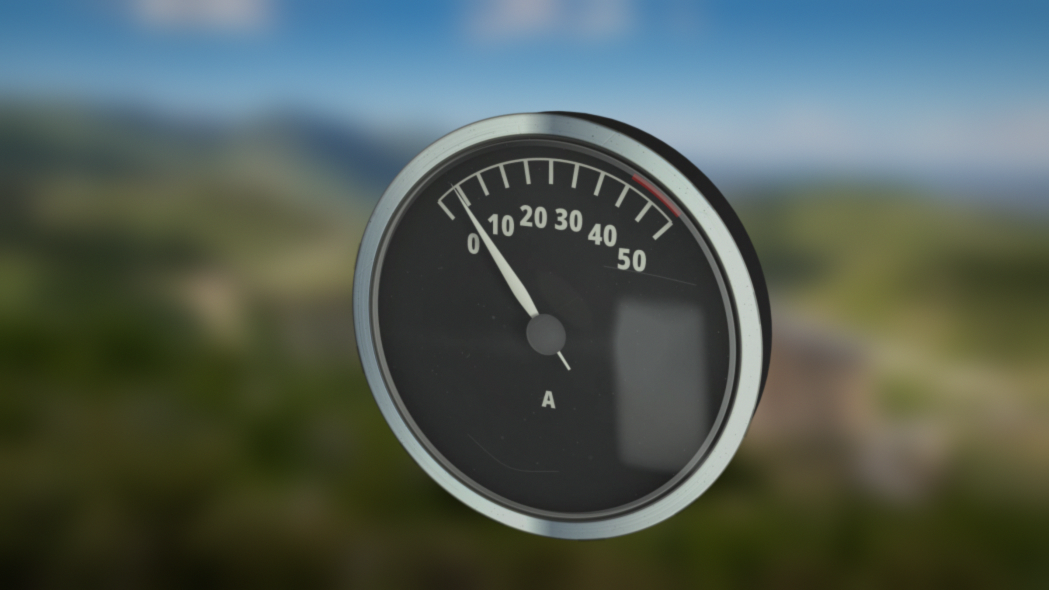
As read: 5 A
